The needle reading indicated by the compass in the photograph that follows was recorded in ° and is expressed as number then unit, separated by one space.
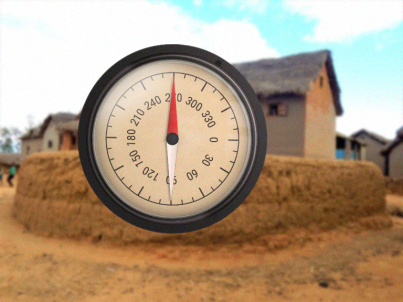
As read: 270 °
